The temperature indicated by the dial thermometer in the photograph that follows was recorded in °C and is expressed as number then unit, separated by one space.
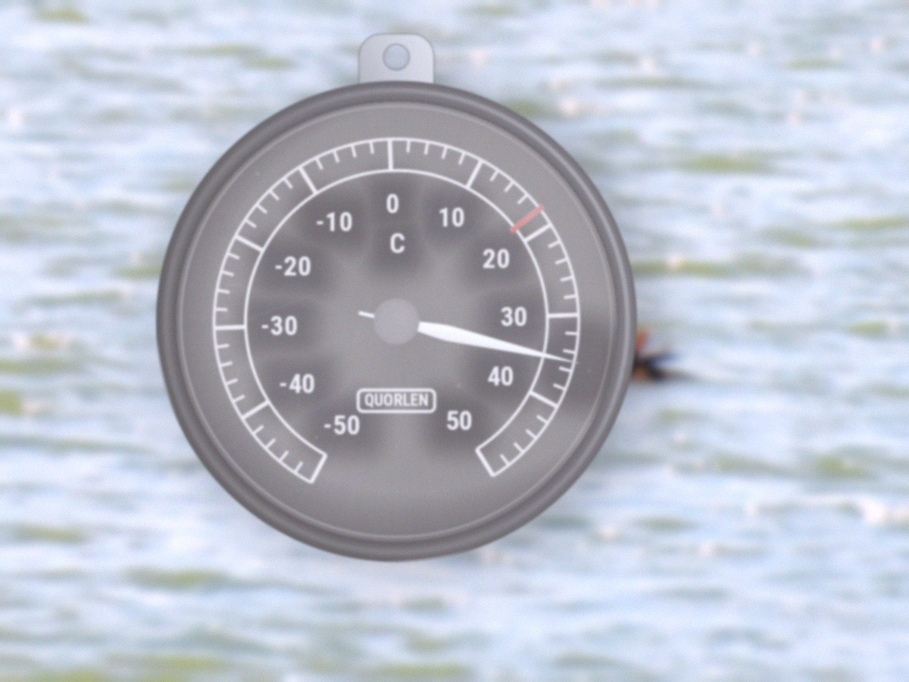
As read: 35 °C
